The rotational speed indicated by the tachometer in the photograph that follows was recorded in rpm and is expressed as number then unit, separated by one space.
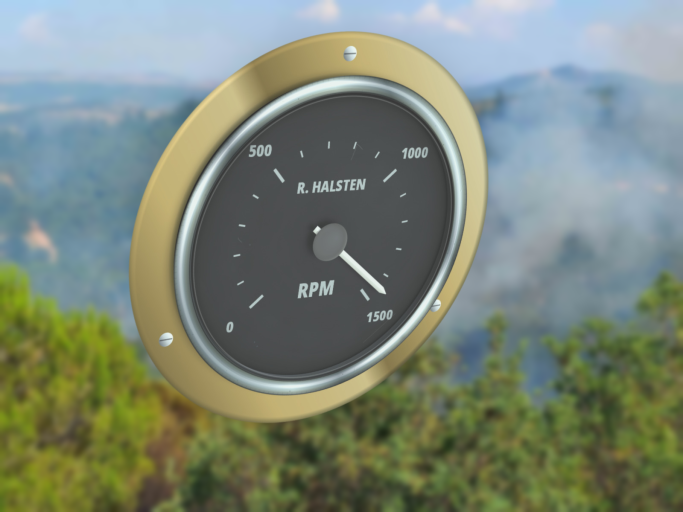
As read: 1450 rpm
